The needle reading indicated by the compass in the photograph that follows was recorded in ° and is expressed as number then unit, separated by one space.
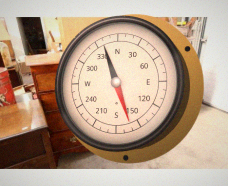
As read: 160 °
